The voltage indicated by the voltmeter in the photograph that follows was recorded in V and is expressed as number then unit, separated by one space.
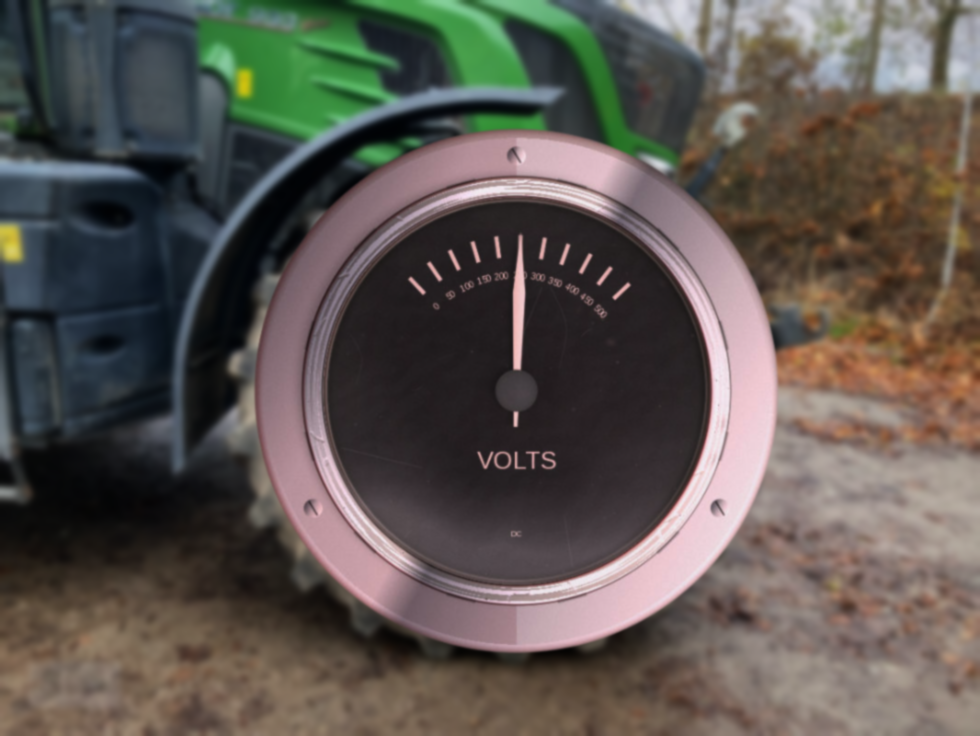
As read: 250 V
